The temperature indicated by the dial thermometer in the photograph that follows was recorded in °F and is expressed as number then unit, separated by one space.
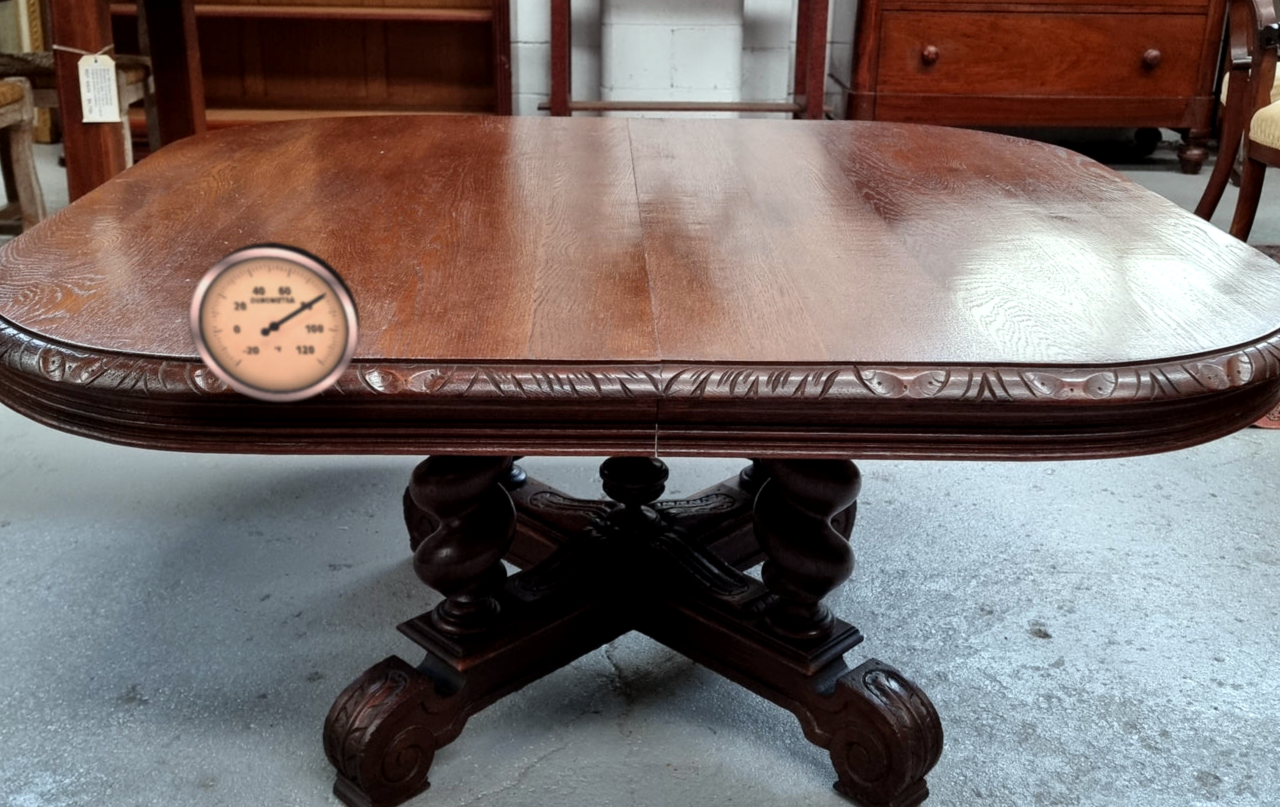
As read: 80 °F
